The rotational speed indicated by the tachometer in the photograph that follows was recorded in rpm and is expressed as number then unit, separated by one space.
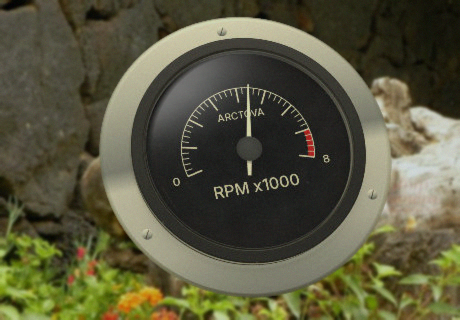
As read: 4400 rpm
